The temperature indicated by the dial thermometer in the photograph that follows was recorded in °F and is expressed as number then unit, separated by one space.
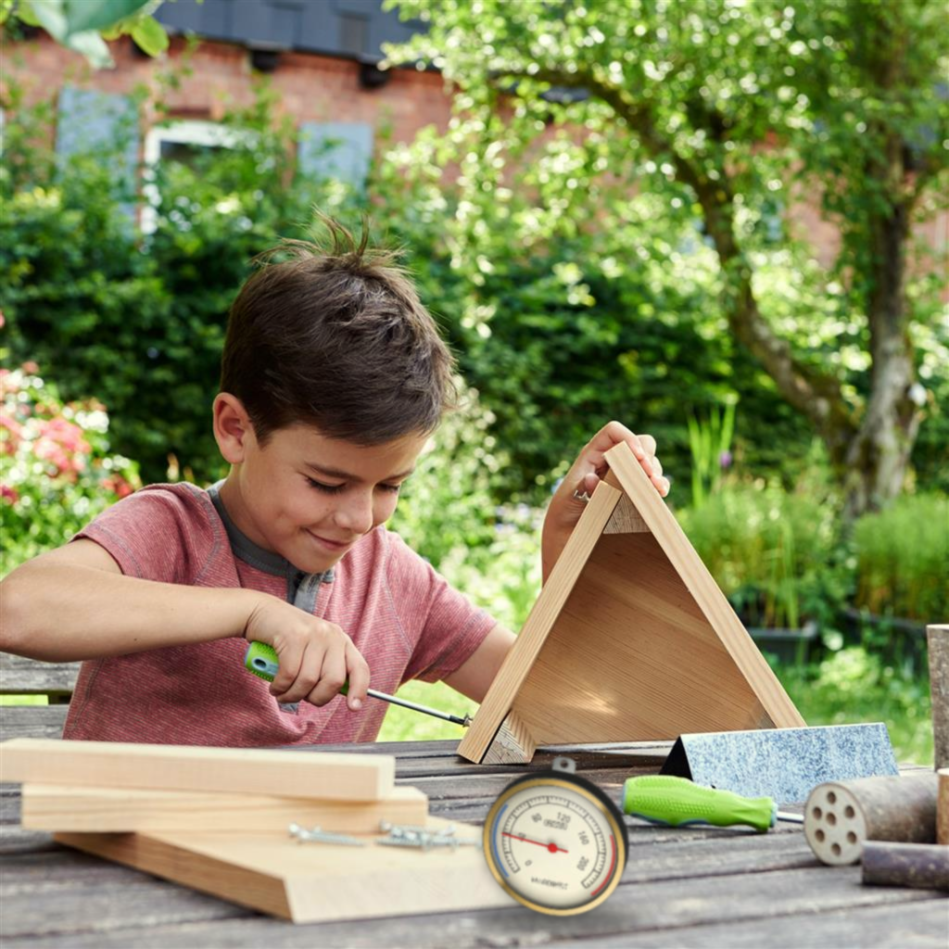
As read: 40 °F
